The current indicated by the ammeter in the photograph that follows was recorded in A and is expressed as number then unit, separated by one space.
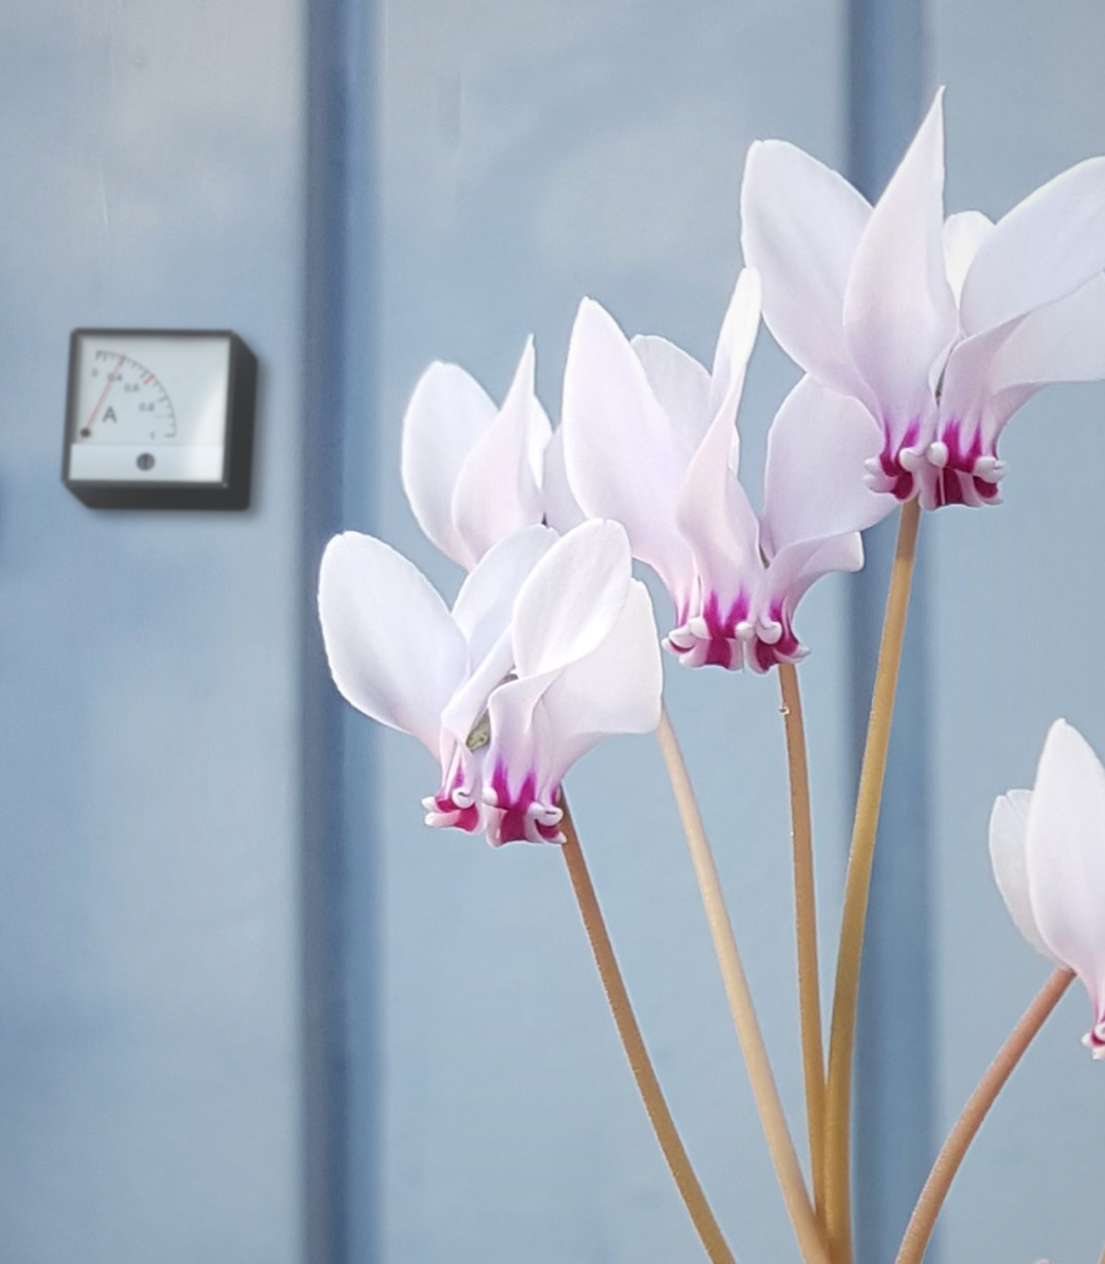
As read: 0.4 A
